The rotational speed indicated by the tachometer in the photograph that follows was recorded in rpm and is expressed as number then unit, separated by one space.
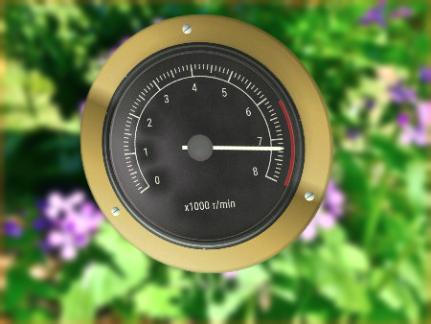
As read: 7200 rpm
